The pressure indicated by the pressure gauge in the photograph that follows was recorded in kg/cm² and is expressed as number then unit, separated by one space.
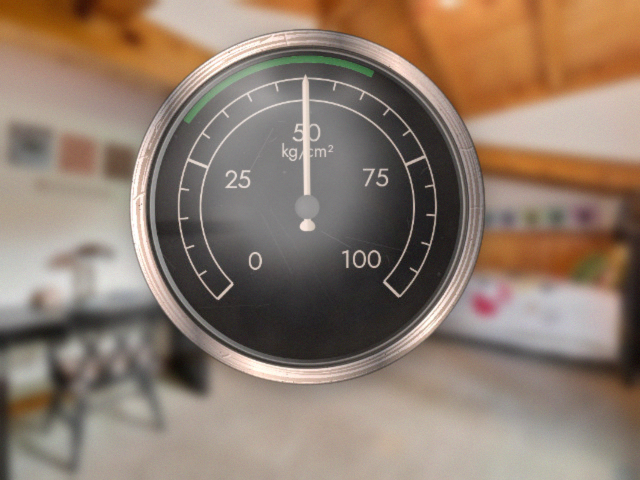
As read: 50 kg/cm²
